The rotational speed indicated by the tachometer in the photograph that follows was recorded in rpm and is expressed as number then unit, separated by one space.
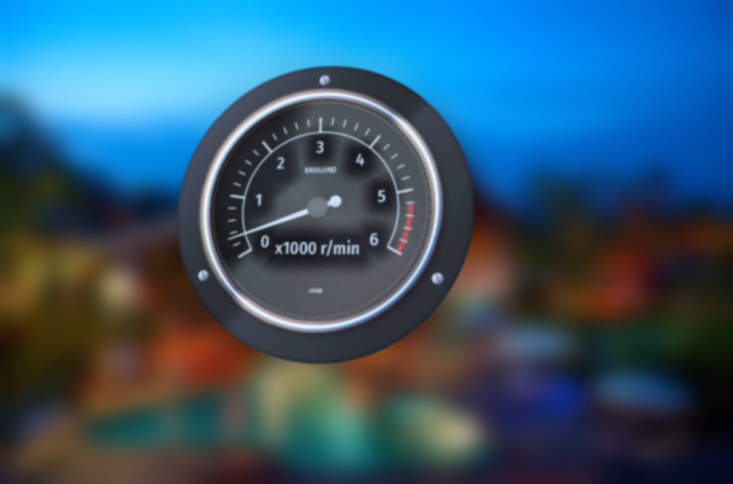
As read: 300 rpm
